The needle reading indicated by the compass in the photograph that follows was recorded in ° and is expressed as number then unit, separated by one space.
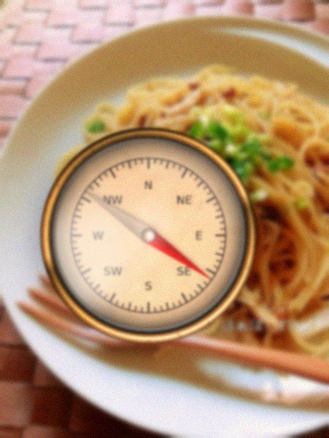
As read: 125 °
